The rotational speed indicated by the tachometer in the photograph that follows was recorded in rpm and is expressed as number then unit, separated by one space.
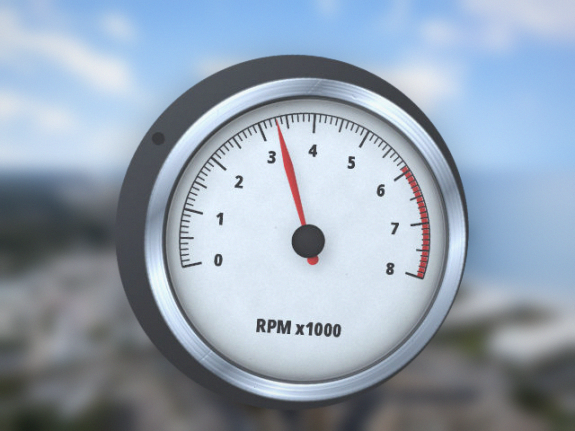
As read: 3300 rpm
